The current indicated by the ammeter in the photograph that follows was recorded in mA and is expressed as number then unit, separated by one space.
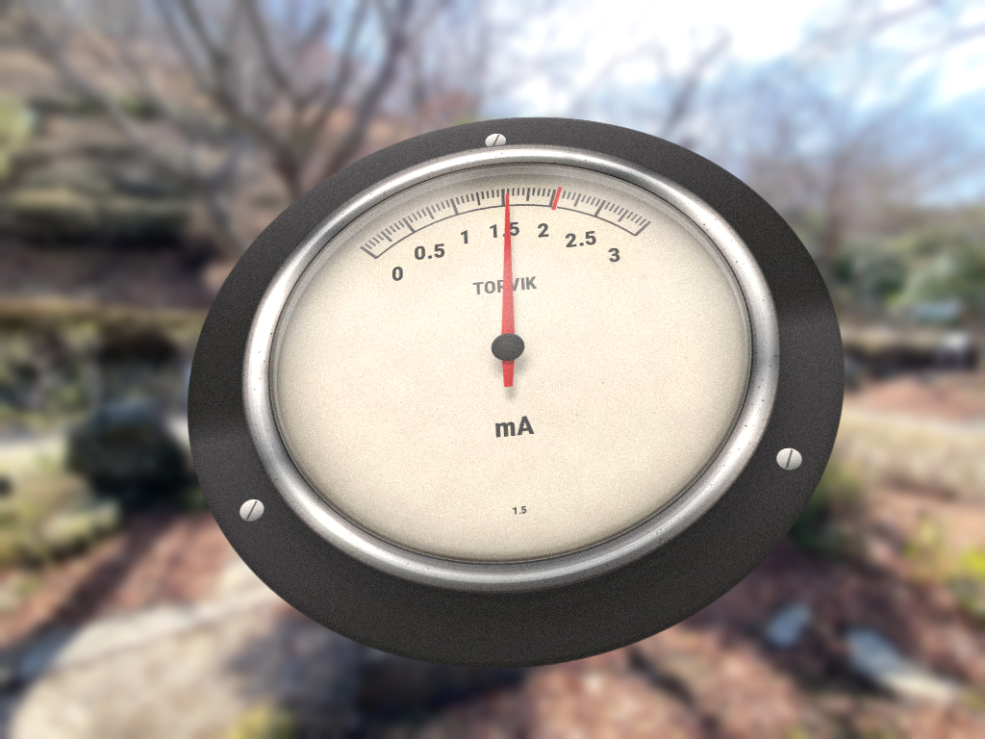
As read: 1.55 mA
